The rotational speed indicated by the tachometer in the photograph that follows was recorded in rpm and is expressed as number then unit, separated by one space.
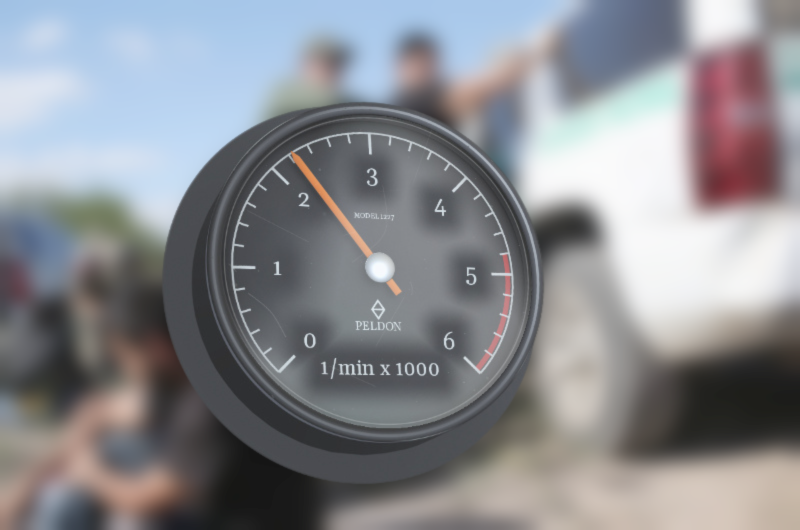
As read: 2200 rpm
